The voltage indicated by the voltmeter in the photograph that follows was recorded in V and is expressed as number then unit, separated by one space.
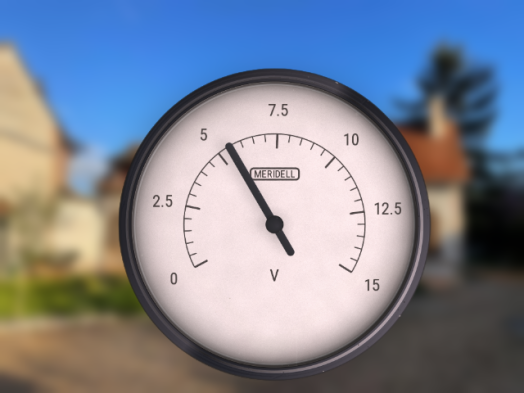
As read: 5.5 V
